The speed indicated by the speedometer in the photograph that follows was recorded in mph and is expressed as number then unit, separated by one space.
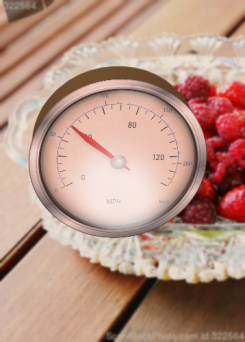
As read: 40 mph
